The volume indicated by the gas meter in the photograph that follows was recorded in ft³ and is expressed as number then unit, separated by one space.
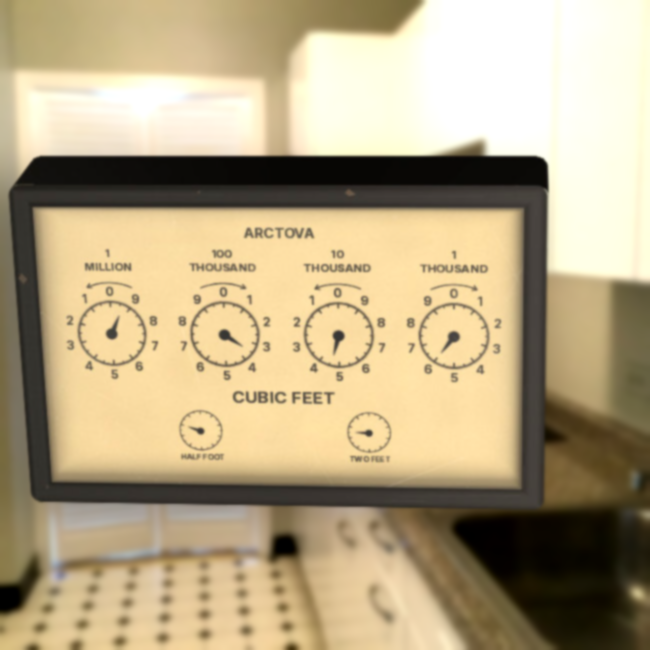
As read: 934600 ft³
